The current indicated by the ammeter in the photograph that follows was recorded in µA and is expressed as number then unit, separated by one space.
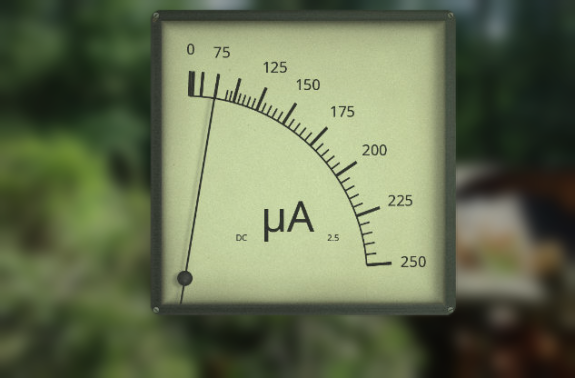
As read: 75 µA
